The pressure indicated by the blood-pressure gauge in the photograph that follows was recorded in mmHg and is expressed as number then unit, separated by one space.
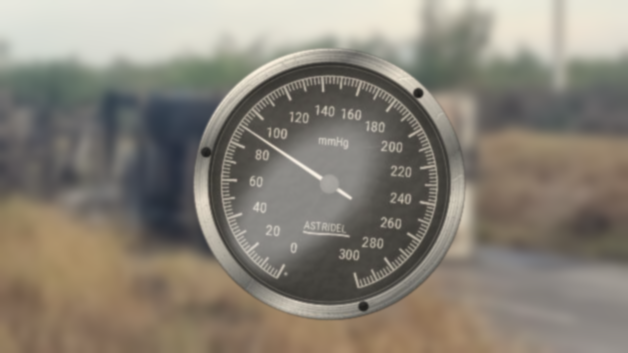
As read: 90 mmHg
